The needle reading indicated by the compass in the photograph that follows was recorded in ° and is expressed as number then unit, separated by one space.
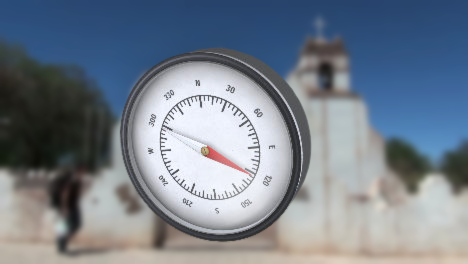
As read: 120 °
